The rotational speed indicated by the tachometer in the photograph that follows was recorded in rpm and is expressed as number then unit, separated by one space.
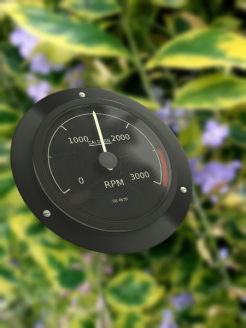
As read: 1500 rpm
